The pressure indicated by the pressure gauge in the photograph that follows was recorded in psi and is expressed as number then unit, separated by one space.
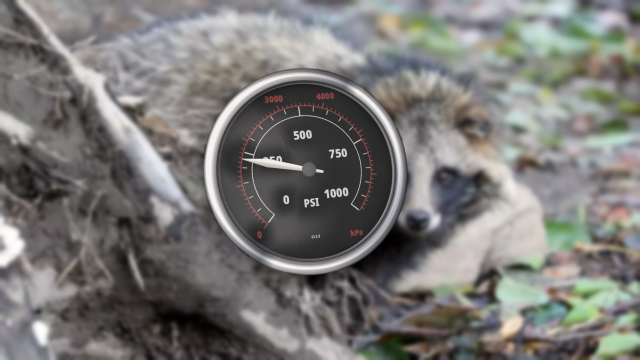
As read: 225 psi
